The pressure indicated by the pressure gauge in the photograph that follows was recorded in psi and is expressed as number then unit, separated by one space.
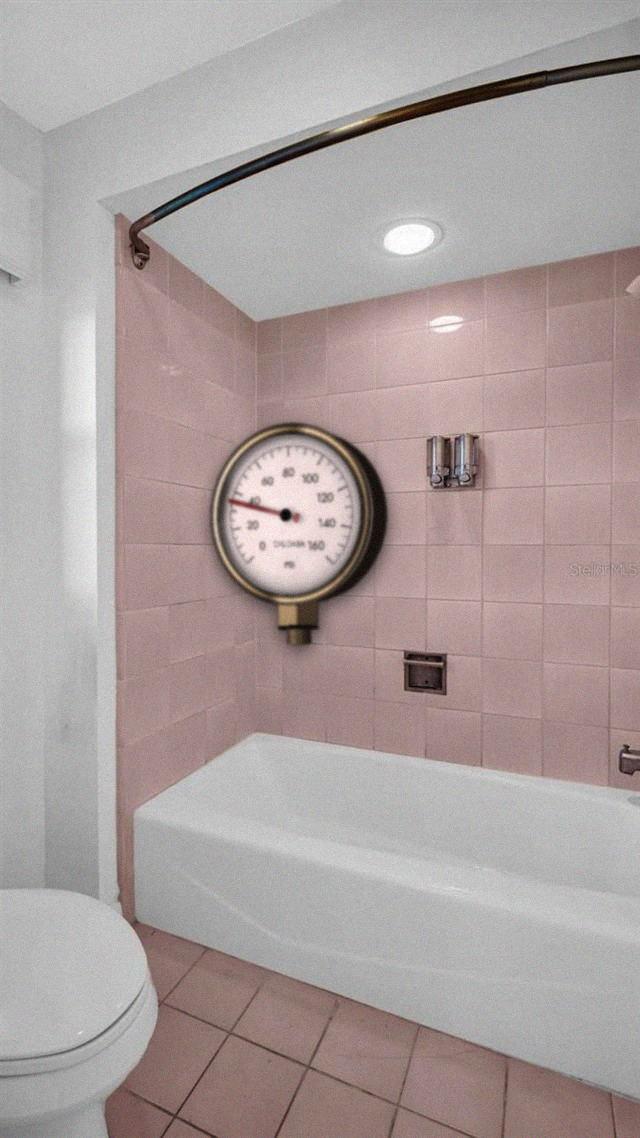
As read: 35 psi
